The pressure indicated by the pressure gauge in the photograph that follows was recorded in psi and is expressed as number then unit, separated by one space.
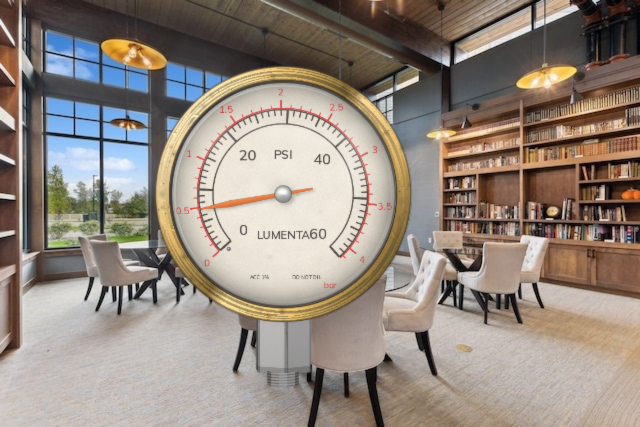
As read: 7 psi
